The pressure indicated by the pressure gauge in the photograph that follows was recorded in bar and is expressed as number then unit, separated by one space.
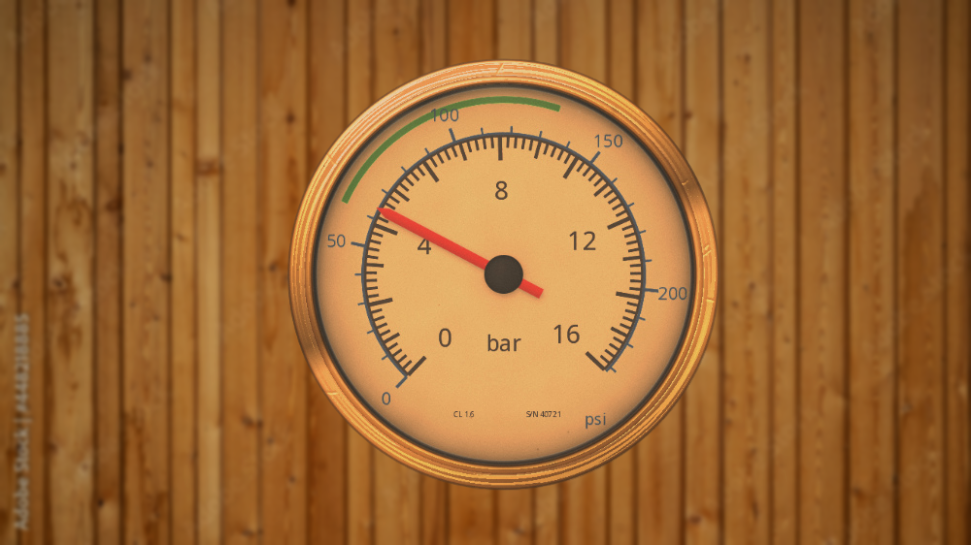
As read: 4.4 bar
